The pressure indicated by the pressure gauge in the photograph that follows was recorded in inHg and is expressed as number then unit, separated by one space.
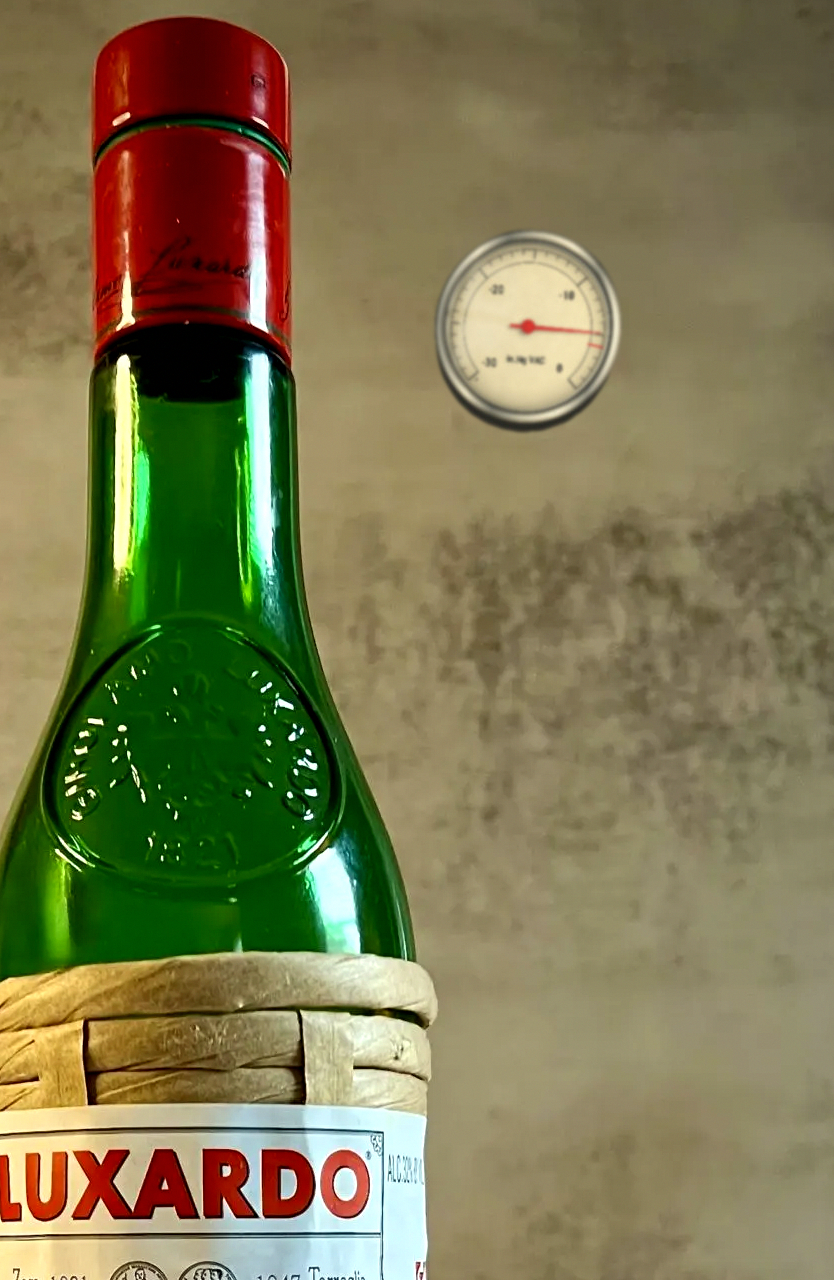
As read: -5 inHg
